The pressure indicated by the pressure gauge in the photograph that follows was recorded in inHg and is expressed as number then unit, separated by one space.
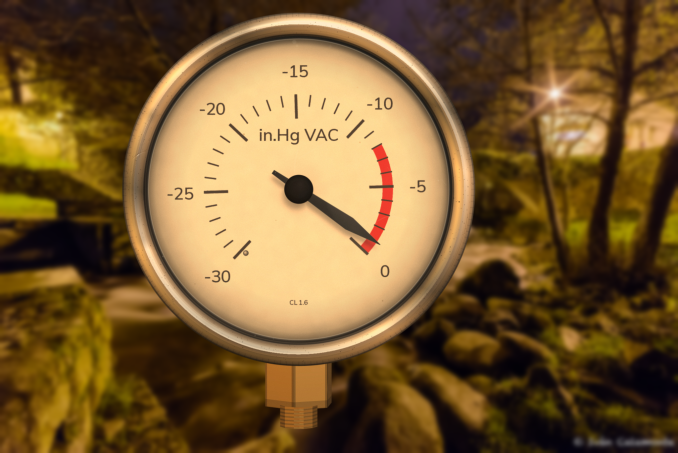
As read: -1 inHg
